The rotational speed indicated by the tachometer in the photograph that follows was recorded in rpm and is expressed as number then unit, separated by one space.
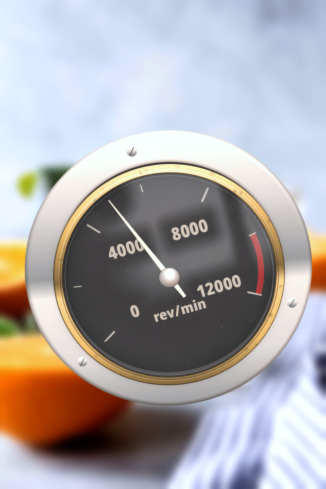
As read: 5000 rpm
